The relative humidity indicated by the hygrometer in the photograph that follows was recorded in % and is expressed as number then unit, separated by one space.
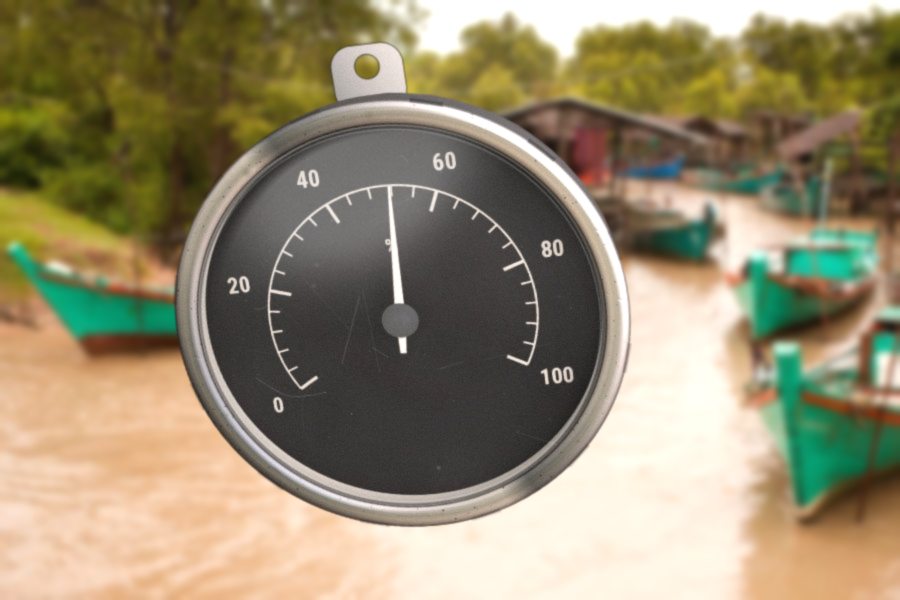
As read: 52 %
